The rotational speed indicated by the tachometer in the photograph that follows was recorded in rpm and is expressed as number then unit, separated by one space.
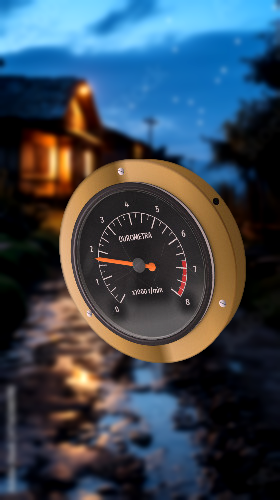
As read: 1750 rpm
